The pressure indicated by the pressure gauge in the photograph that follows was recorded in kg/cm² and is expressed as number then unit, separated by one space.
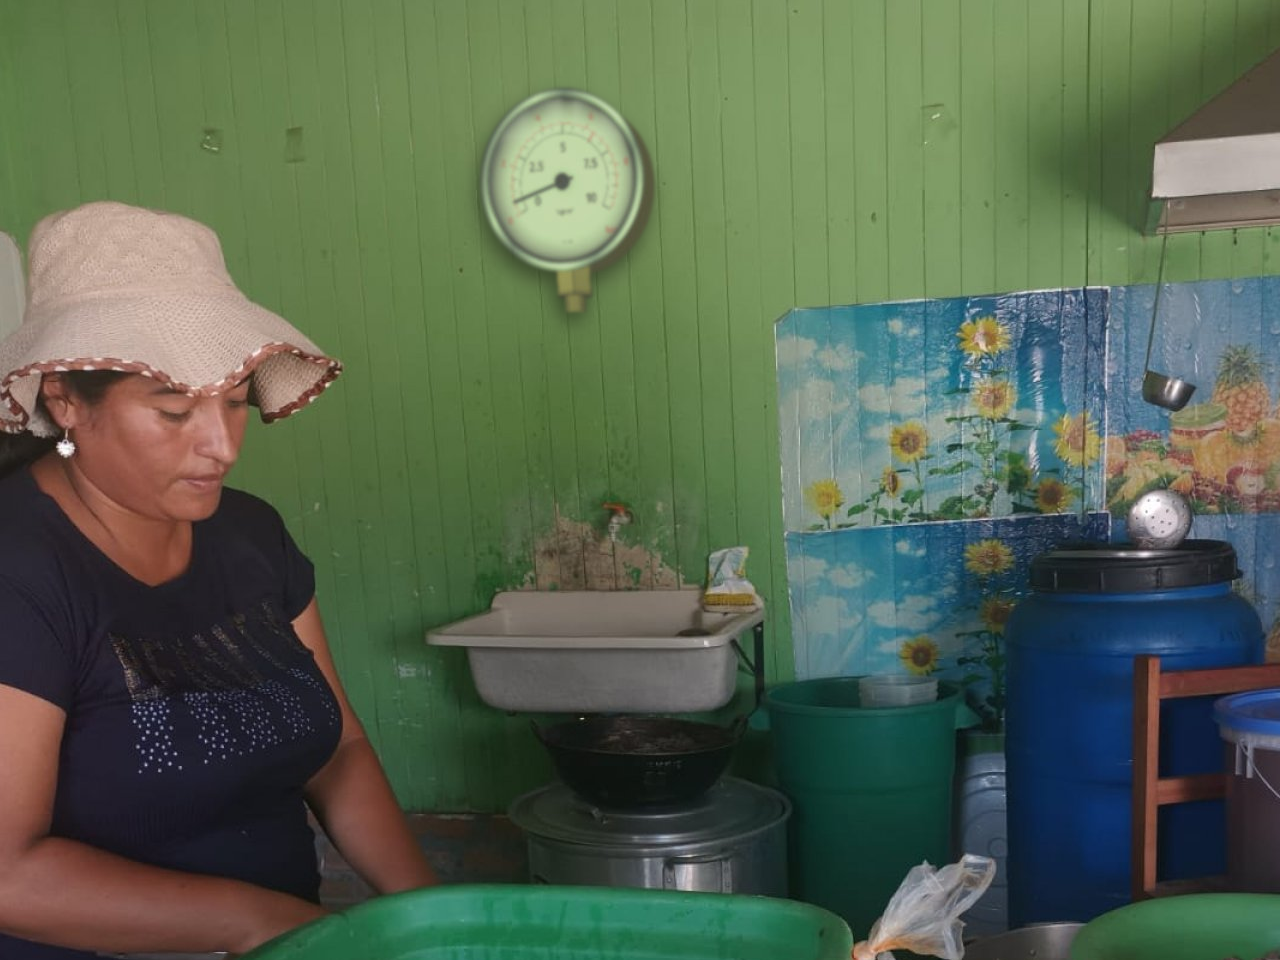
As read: 0.5 kg/cm²
